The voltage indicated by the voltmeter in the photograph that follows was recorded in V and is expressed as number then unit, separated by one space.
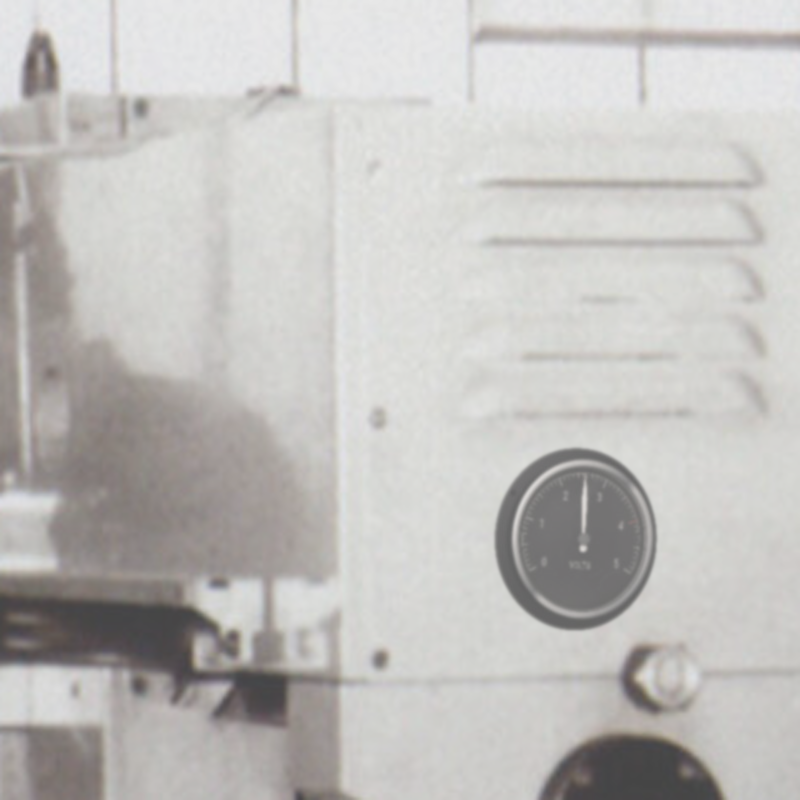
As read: 2.5 V
